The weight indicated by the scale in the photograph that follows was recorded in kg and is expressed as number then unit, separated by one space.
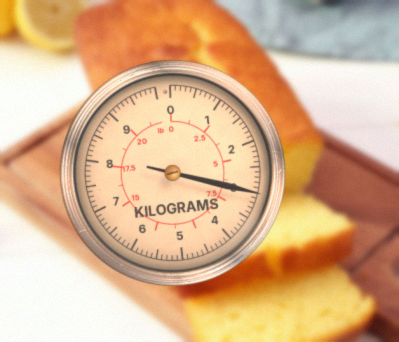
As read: 3 kg
